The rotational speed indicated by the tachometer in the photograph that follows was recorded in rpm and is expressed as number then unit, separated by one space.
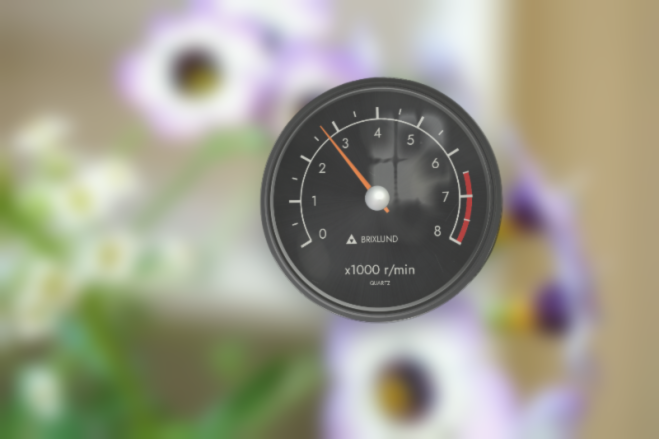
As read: 2750 rpm
